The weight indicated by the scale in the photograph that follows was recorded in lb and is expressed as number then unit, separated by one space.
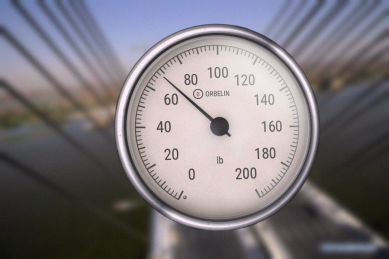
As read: 68 lb
